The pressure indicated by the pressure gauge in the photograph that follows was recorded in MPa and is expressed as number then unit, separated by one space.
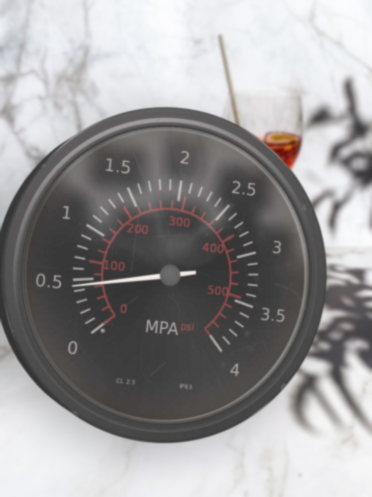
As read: 0.45 MPa
